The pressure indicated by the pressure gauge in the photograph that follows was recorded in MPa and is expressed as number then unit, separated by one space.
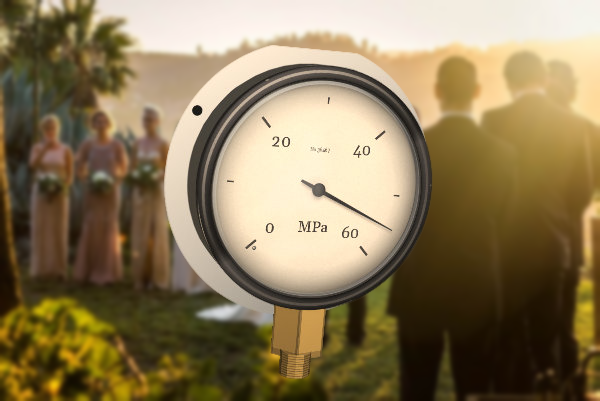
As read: 55 MPa
